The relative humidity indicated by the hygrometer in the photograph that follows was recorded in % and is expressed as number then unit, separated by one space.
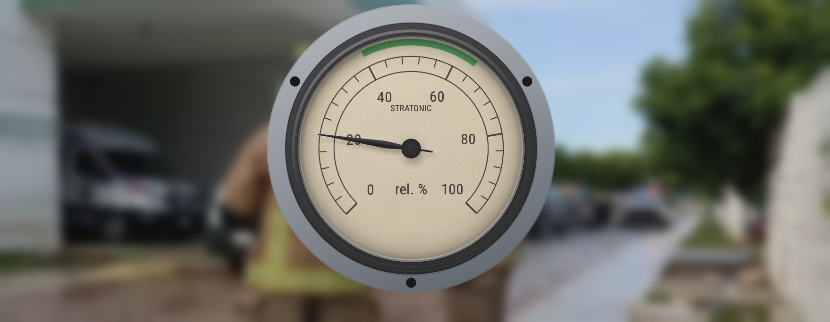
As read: 20 %
